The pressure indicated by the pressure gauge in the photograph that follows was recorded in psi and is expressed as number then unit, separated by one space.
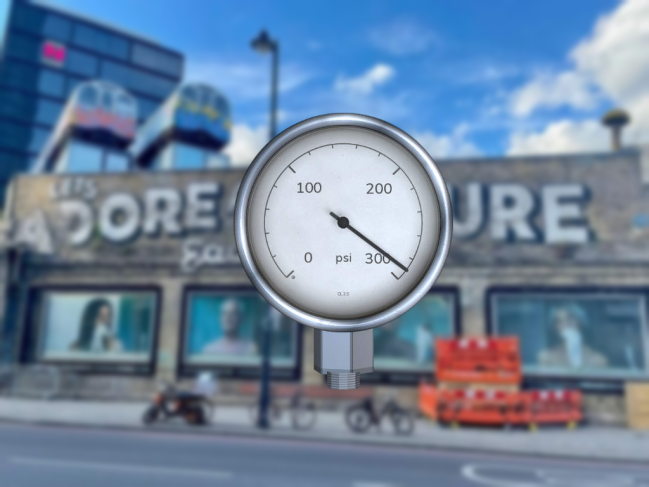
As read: 290 psi
